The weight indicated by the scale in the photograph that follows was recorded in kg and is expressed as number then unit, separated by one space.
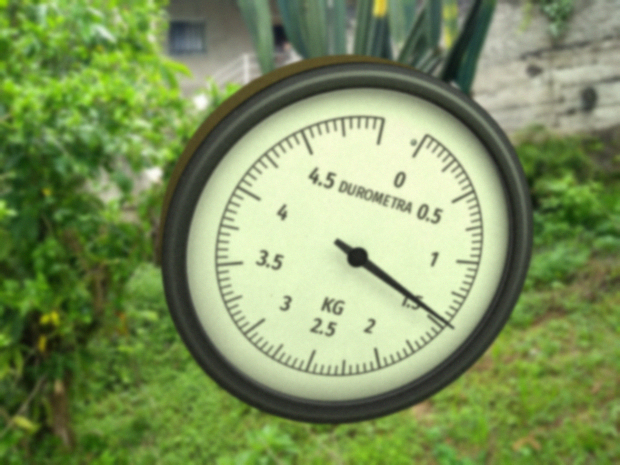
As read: 1.45 kg
